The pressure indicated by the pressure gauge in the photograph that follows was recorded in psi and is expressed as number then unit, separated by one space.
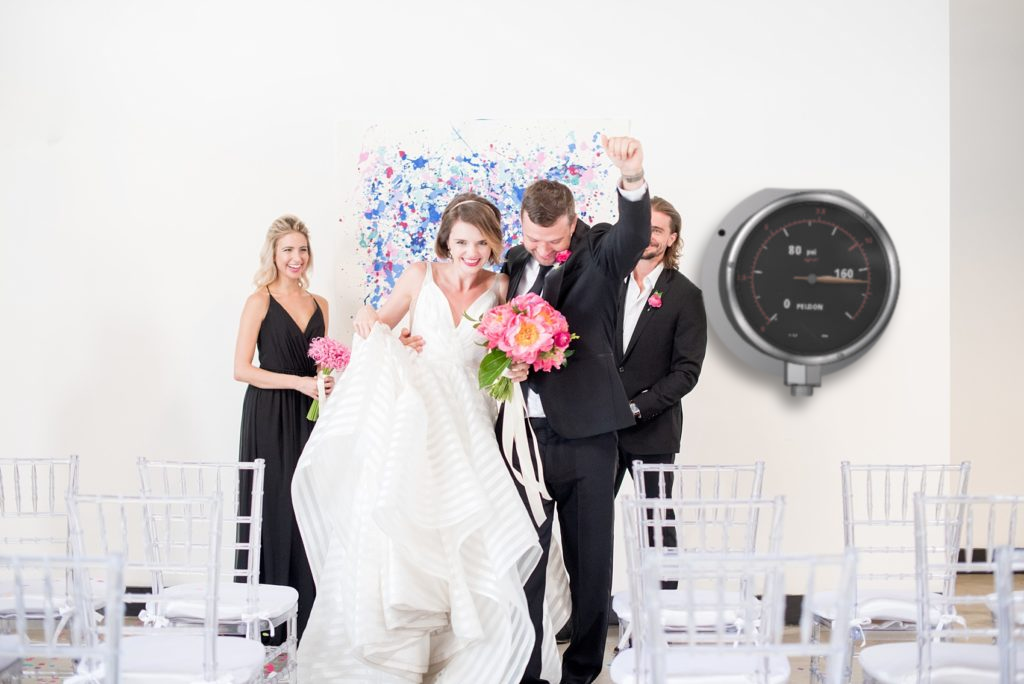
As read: 170 psi
